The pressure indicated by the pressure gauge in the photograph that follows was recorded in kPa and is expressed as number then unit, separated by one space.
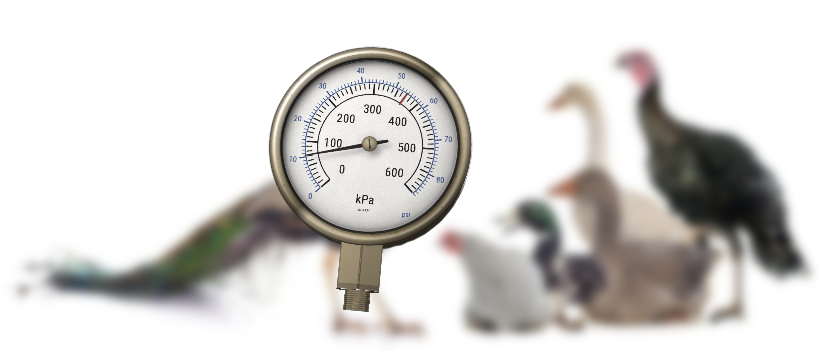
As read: 70 kPa
